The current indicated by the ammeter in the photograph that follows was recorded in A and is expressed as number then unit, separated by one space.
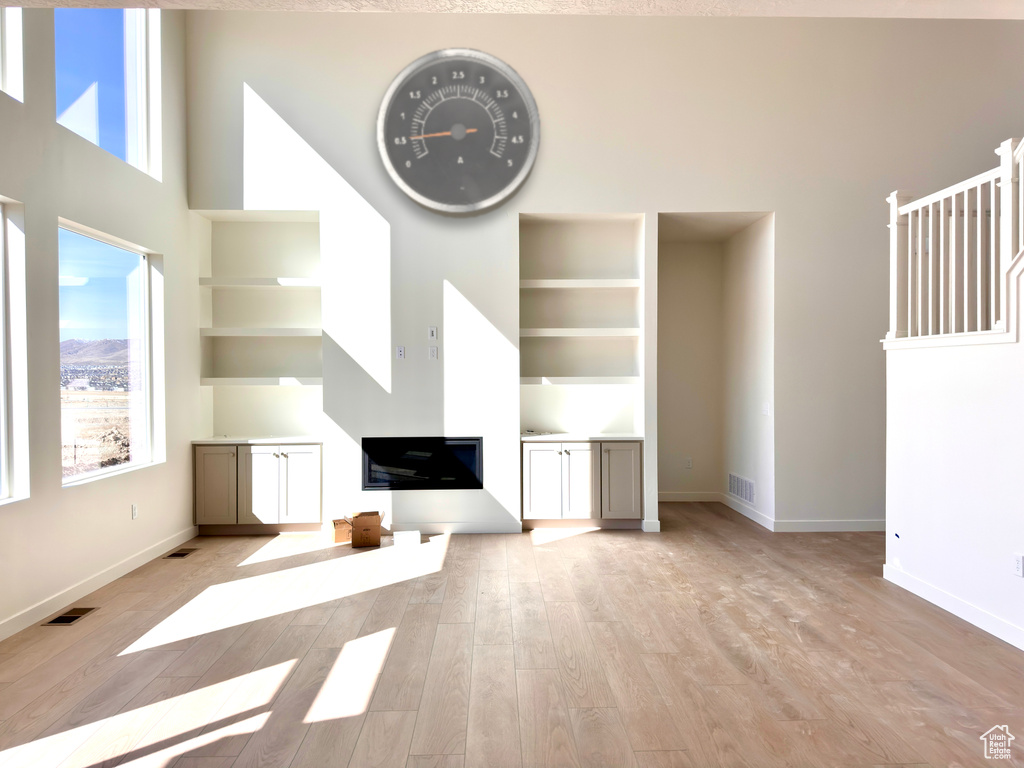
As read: 0.5 A
